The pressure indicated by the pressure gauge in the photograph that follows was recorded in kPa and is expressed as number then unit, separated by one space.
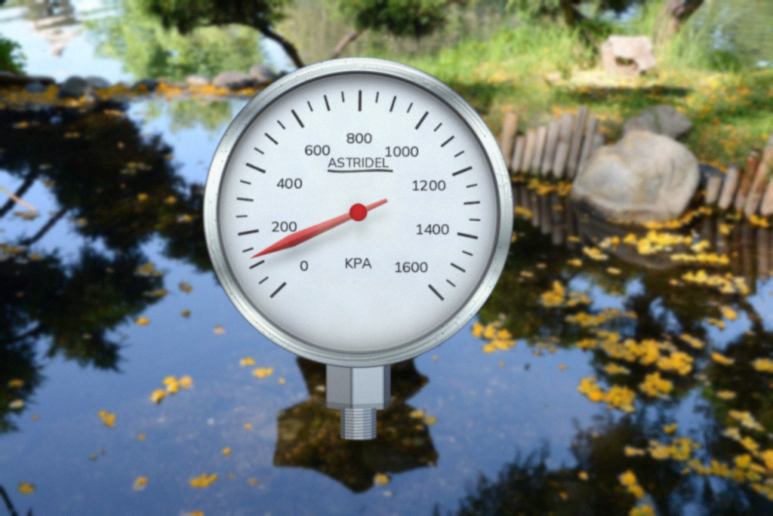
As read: 125 kPa
